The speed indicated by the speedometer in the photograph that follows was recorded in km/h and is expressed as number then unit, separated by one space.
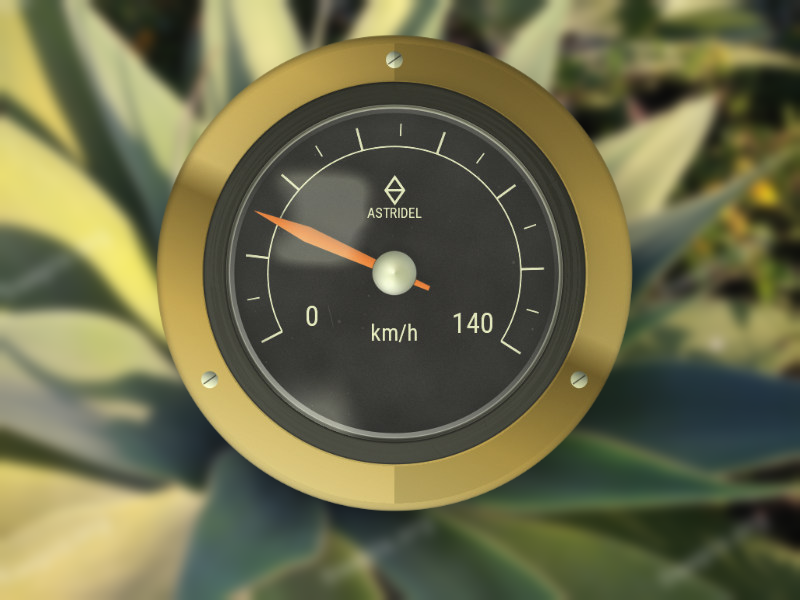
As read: 30 km/h
